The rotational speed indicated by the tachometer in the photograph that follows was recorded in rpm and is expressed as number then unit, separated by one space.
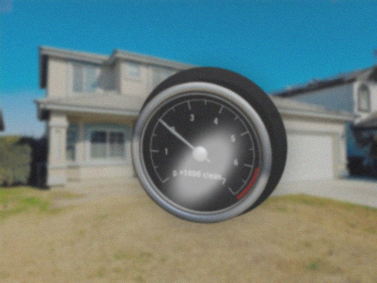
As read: 2000 rpm
